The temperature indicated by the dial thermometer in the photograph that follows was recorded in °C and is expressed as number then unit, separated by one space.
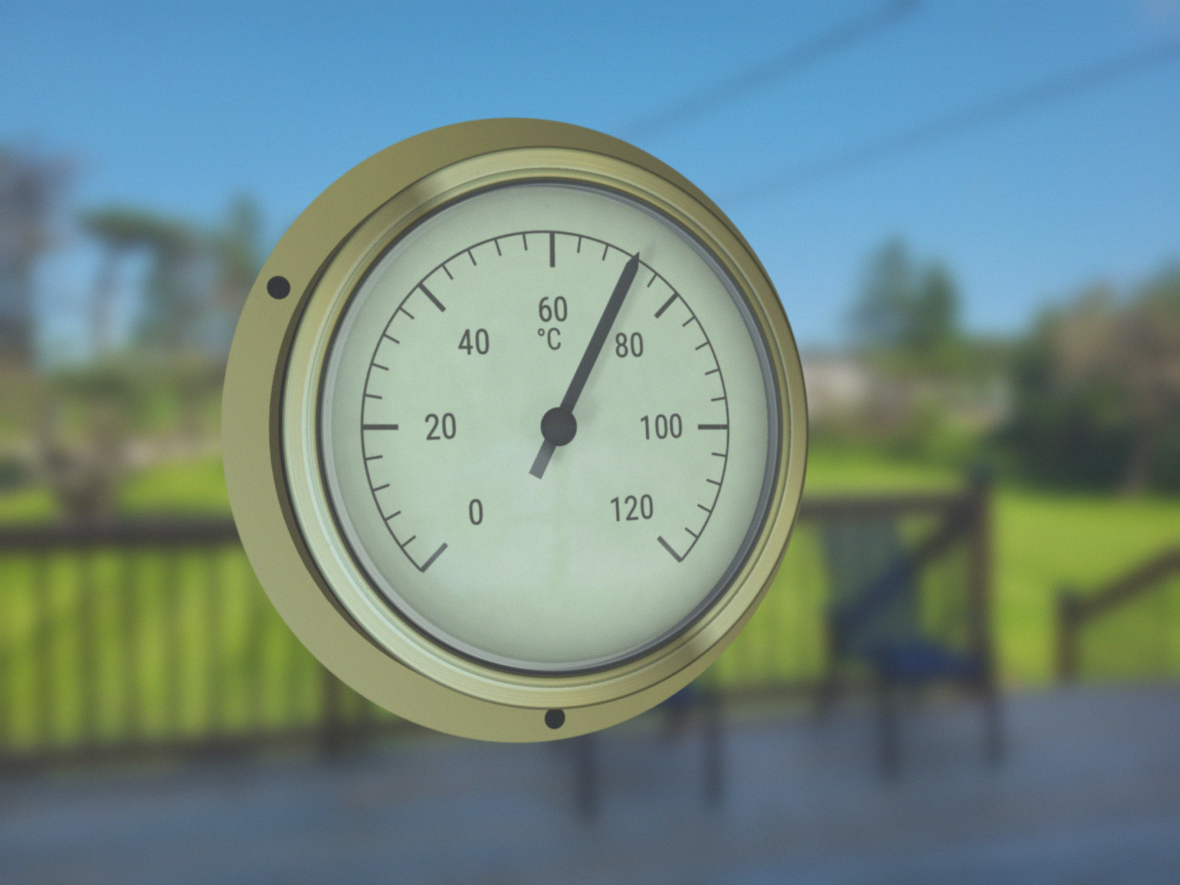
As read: 72 °C
